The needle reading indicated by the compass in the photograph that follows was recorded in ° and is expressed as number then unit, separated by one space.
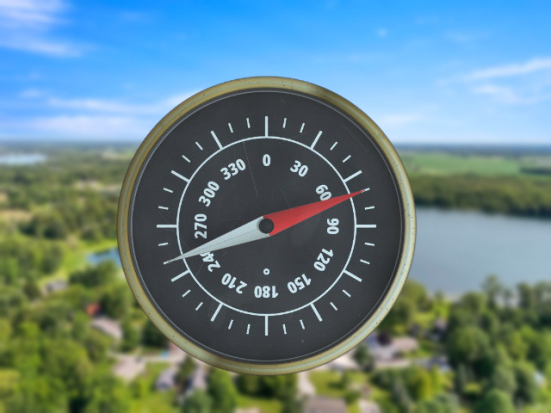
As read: 70 °
